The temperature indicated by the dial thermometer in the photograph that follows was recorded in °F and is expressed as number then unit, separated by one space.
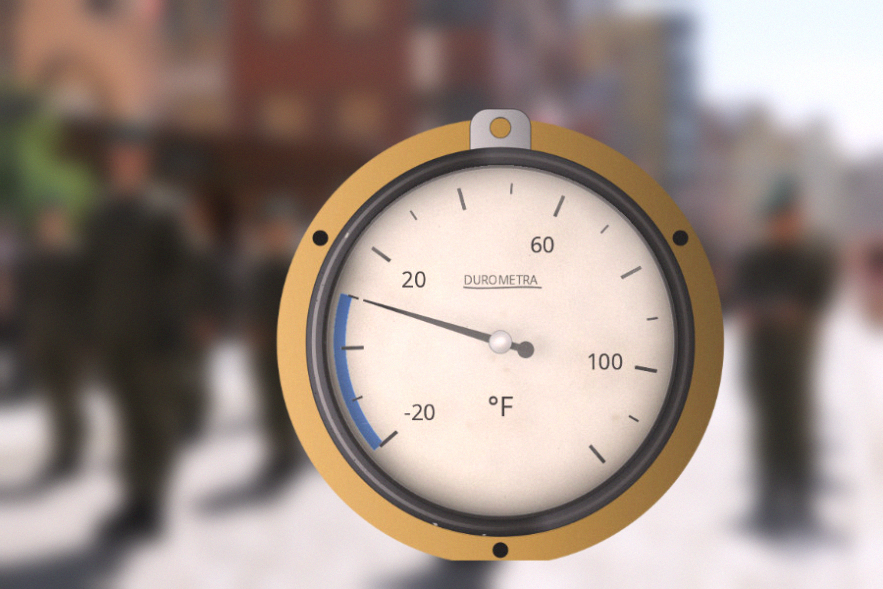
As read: 10 °F
